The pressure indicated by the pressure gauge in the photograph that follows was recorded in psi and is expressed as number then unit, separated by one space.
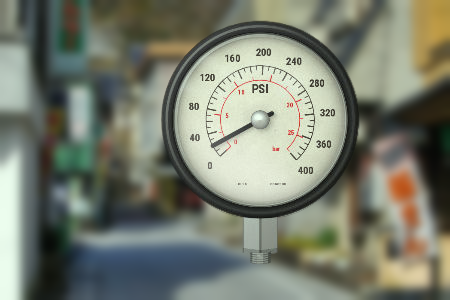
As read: 20 psi
